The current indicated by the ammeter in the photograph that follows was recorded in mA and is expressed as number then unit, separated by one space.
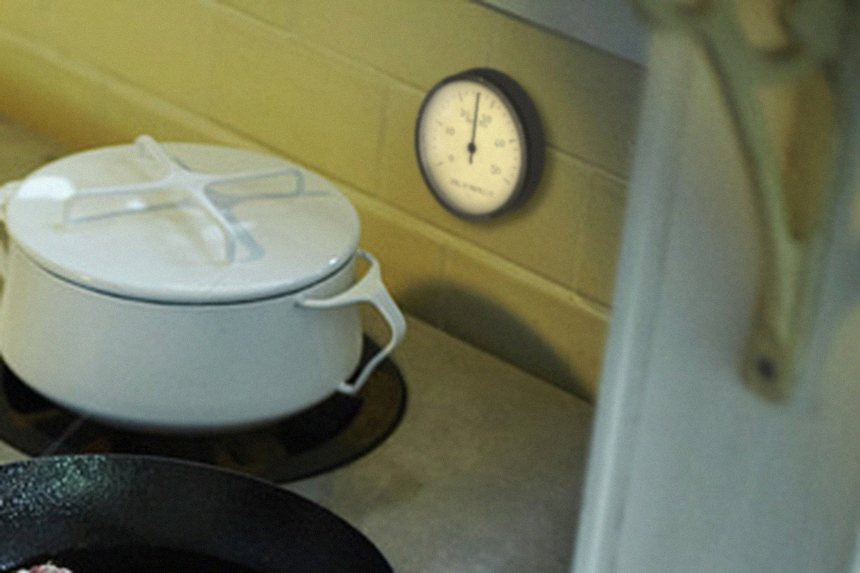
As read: 26 mA
